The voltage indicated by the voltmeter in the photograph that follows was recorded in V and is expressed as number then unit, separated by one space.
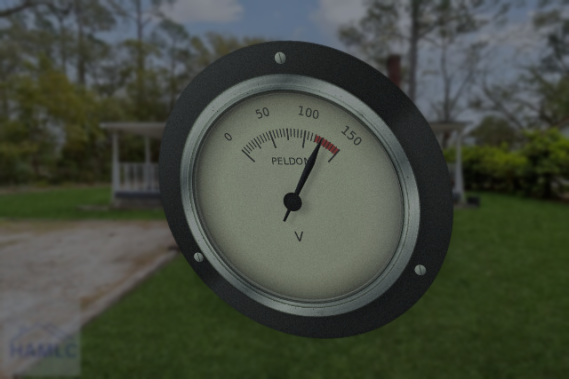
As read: 125 V
